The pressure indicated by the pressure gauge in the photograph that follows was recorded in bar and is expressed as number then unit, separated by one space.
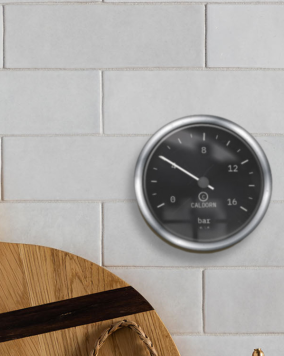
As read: 4 bar
